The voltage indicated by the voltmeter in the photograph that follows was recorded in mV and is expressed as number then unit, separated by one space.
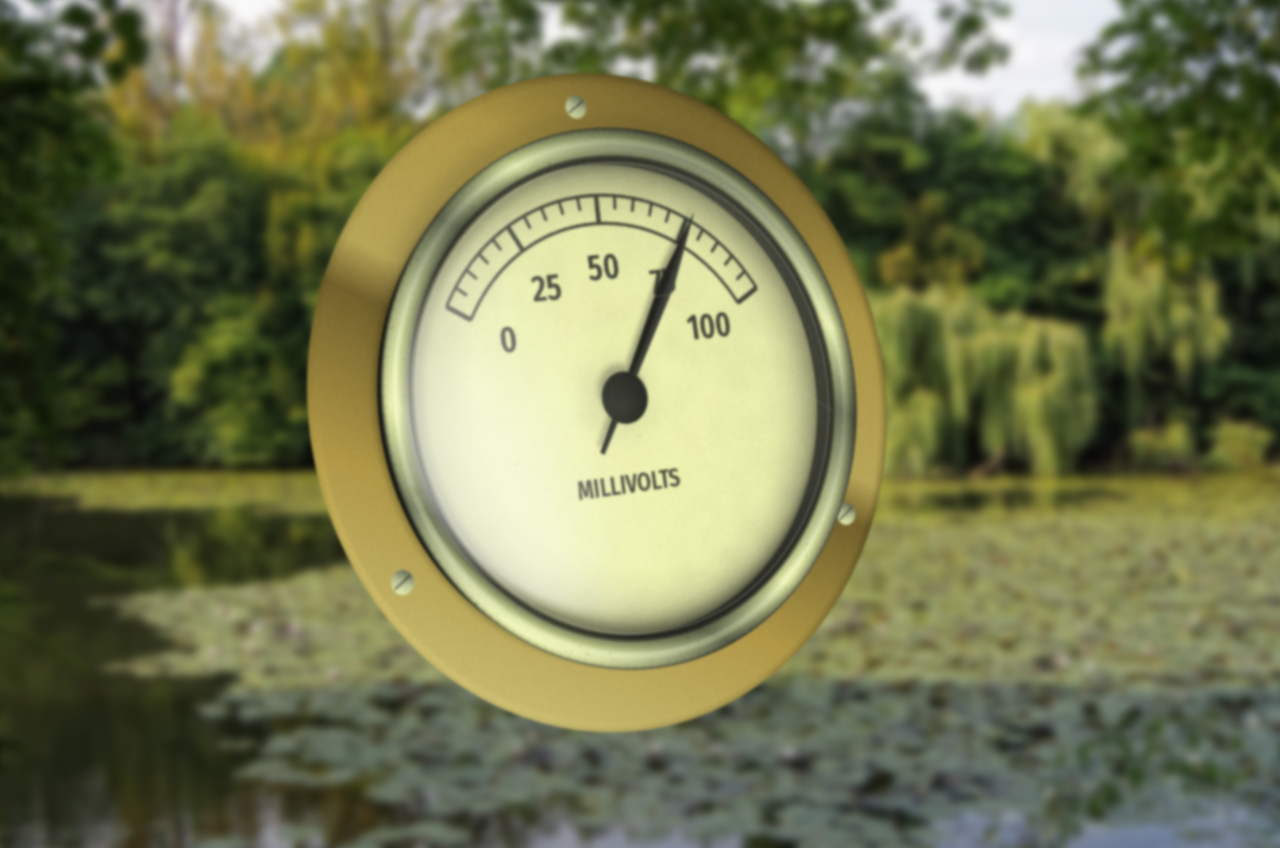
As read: 75 mV
